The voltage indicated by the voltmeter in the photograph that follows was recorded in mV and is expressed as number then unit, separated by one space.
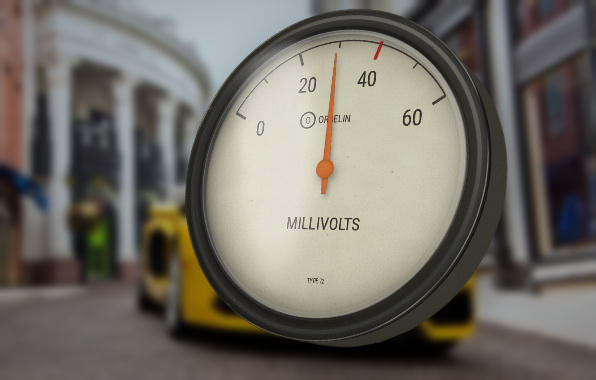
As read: 30 mV
